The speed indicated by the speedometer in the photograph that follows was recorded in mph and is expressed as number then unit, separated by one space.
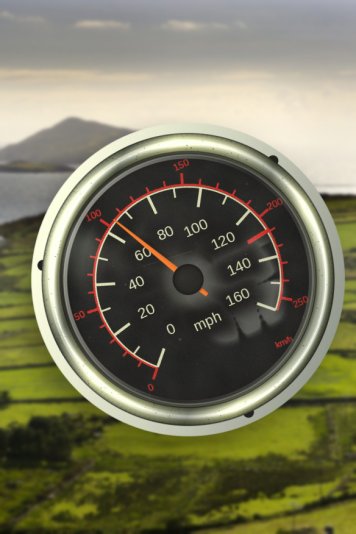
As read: 65 mph
